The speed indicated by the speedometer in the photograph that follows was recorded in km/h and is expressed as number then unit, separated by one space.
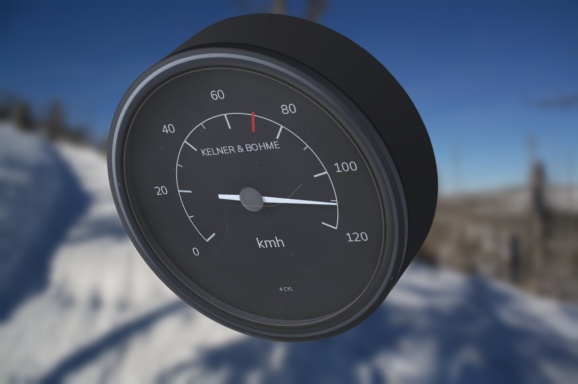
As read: 110 km/h
